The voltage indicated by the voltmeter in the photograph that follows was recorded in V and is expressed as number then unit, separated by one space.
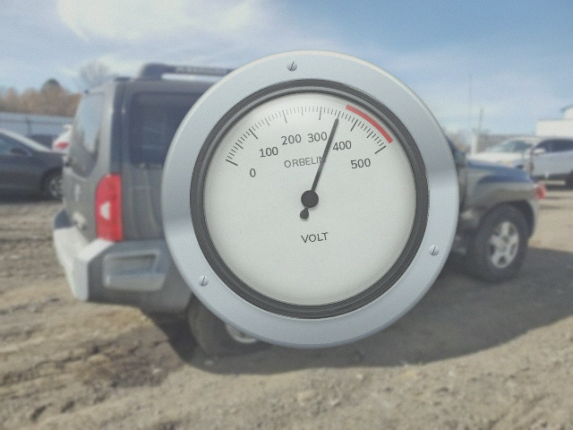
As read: 350 V
